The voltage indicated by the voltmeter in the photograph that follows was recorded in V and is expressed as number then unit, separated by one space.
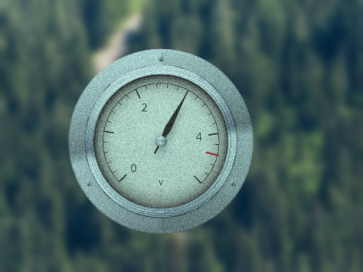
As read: 3 V
